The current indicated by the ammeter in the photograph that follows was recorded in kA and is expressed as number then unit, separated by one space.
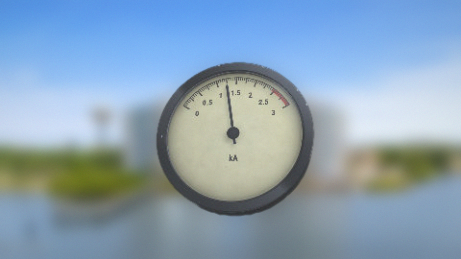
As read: 1.25 kA
